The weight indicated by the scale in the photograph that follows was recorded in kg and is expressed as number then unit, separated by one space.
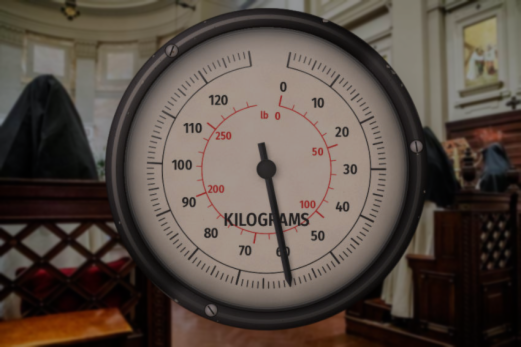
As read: 60 kg
